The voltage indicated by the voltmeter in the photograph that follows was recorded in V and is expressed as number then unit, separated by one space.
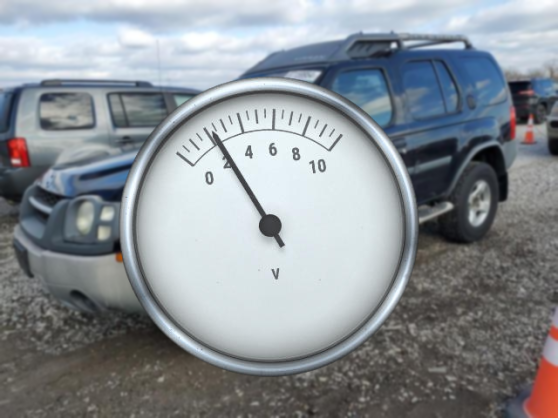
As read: 2.25 V
